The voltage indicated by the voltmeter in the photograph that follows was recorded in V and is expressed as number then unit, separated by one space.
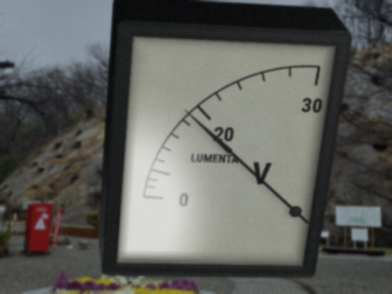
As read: 19 V
